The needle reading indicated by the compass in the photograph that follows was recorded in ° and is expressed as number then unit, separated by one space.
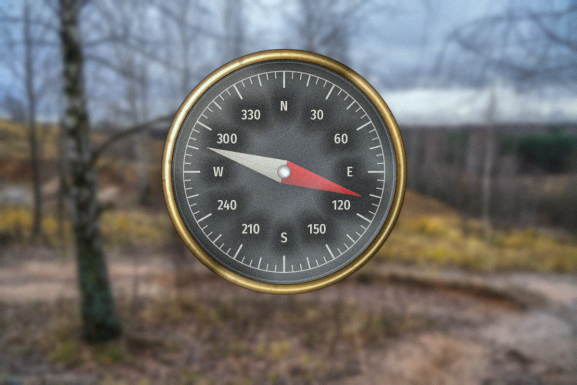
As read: 107.5 °
